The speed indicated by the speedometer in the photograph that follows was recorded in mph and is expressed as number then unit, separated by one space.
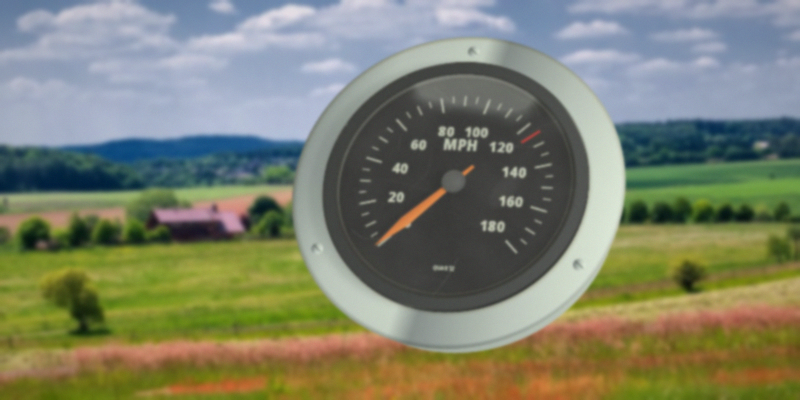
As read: 0 mph
